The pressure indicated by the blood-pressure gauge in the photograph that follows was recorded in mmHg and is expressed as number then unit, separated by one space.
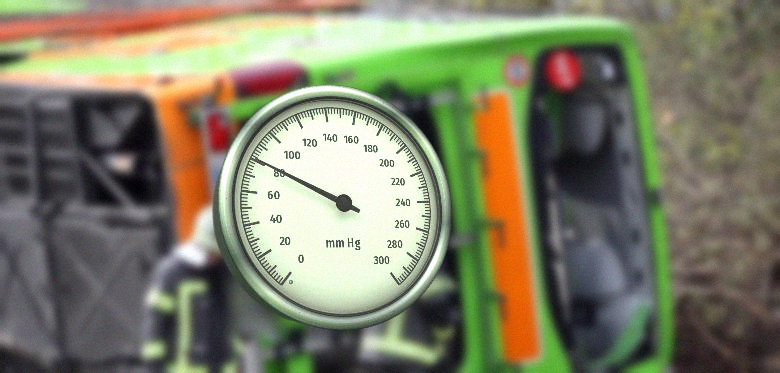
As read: 80 mmHg
